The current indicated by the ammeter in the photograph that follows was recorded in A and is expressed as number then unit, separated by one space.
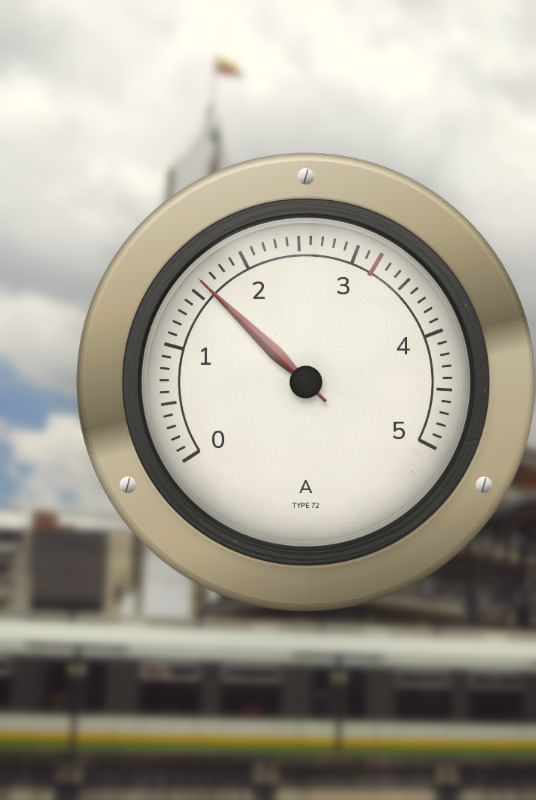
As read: 1.6 A
